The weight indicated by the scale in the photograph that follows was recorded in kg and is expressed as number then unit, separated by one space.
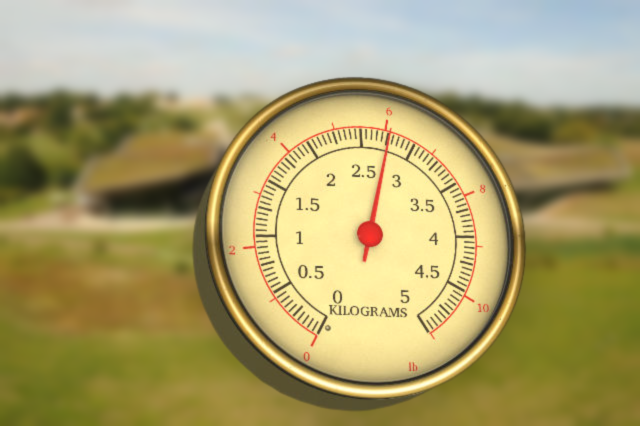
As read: 2.75 kg
